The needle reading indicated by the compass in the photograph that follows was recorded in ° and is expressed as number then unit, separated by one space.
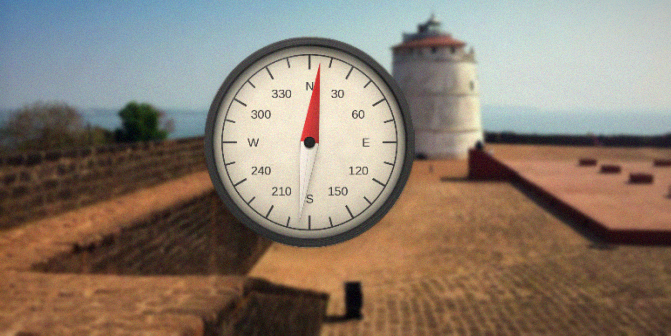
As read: 7.5 °
